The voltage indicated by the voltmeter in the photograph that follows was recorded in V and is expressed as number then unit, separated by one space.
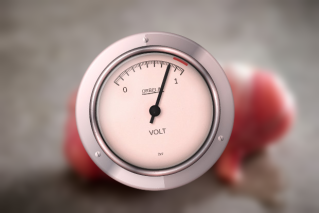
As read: 0.8 V
